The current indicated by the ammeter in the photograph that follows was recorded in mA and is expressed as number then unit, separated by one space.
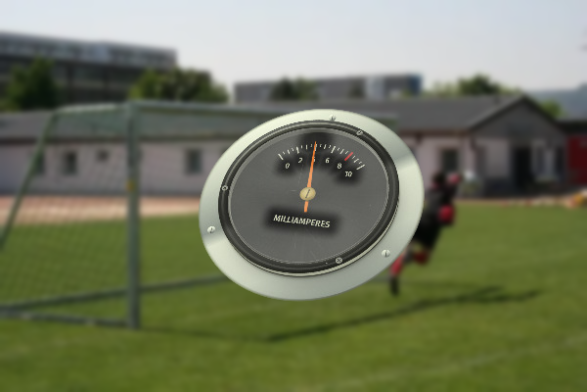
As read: 4 mA
